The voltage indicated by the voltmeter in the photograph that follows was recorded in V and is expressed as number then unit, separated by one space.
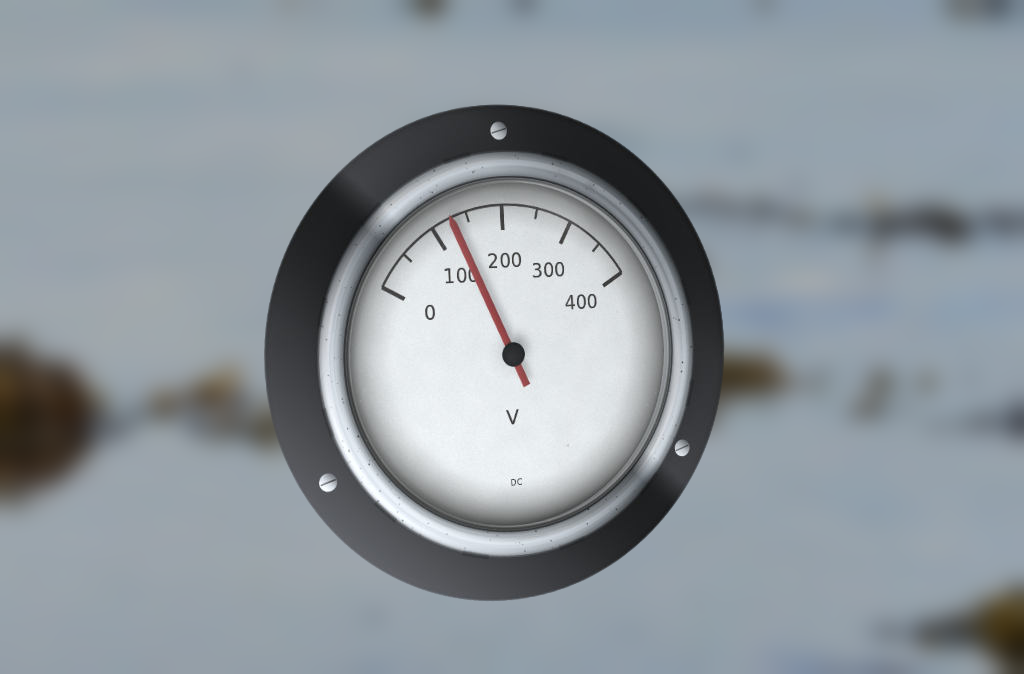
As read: 125 V
